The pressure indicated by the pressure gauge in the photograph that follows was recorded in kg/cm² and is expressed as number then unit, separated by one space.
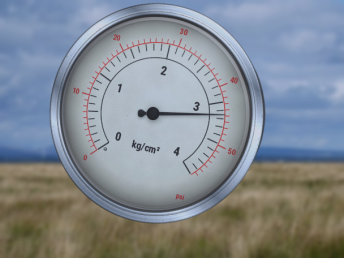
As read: 3.15 kg/cm²
